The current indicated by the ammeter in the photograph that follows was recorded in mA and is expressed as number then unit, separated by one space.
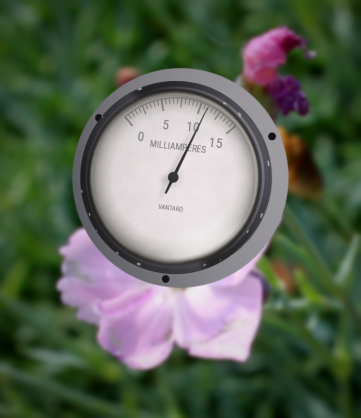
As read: 11 mA
